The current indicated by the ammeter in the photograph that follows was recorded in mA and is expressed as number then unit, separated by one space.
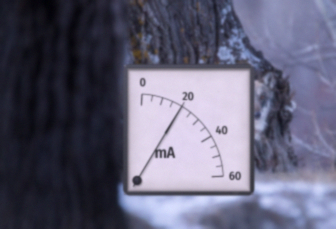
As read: 20 mA
